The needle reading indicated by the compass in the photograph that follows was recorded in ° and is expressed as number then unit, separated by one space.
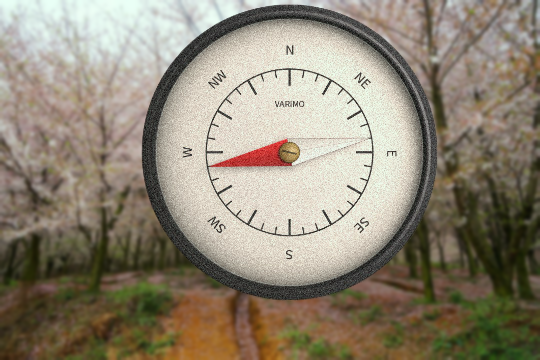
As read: 260 °
